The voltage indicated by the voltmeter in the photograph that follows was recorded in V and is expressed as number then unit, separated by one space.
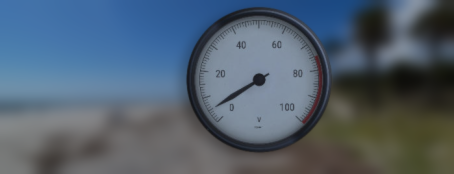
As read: 5 V
